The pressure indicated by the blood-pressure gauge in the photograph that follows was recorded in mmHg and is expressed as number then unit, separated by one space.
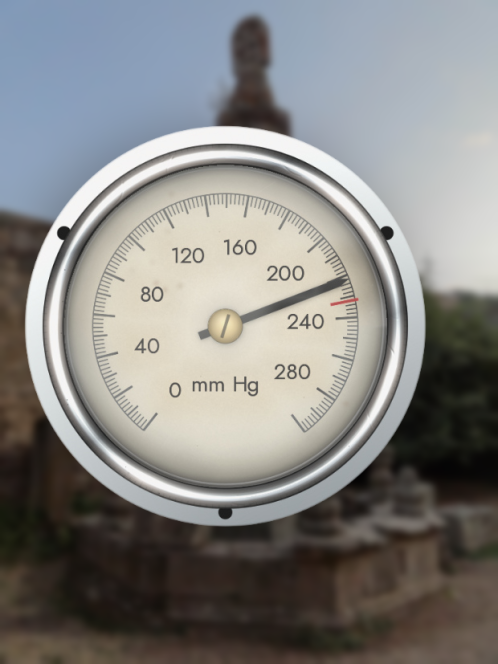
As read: 222 mmHg
